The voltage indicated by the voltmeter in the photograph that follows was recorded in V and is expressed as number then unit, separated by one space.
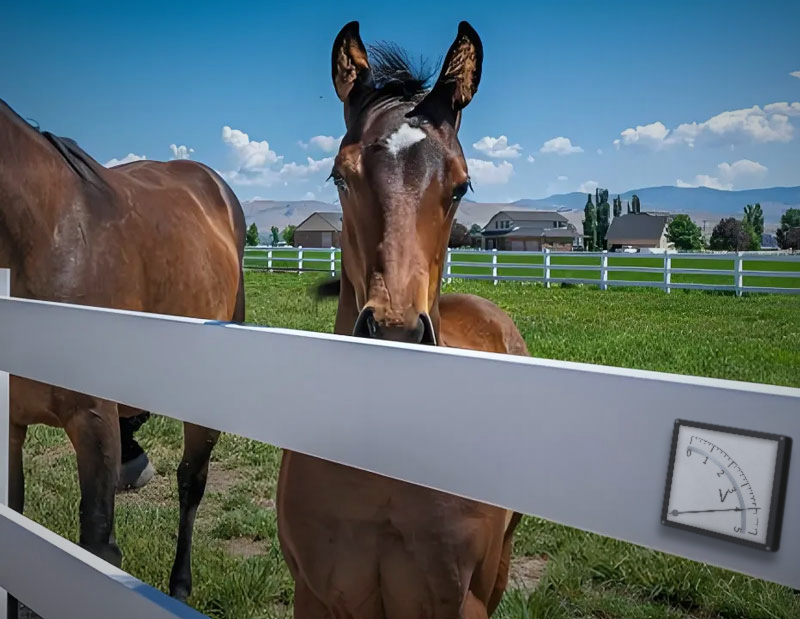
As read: 4 V
